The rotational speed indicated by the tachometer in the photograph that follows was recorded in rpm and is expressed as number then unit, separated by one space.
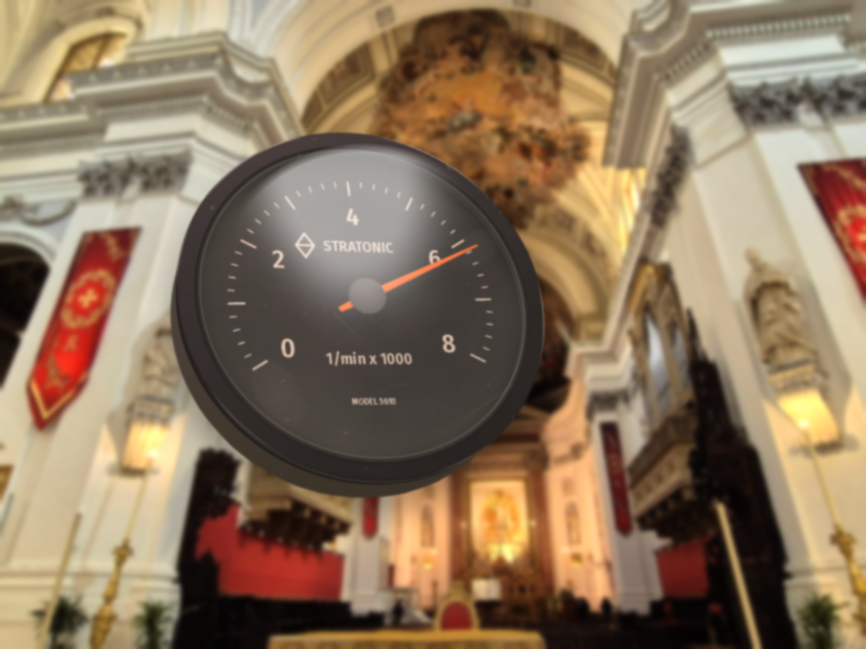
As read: 6200 rpm
